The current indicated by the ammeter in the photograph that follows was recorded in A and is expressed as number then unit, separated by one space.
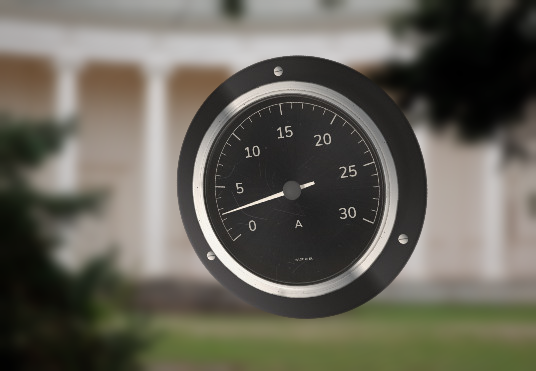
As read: 2.5 A
